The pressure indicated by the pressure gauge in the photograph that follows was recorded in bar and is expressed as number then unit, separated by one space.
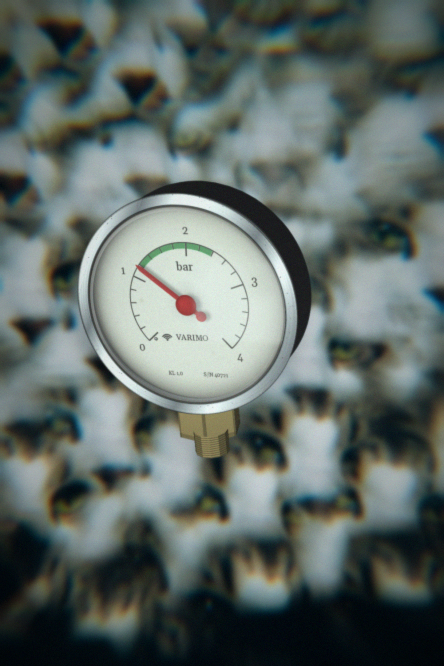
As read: 1.2 bar
